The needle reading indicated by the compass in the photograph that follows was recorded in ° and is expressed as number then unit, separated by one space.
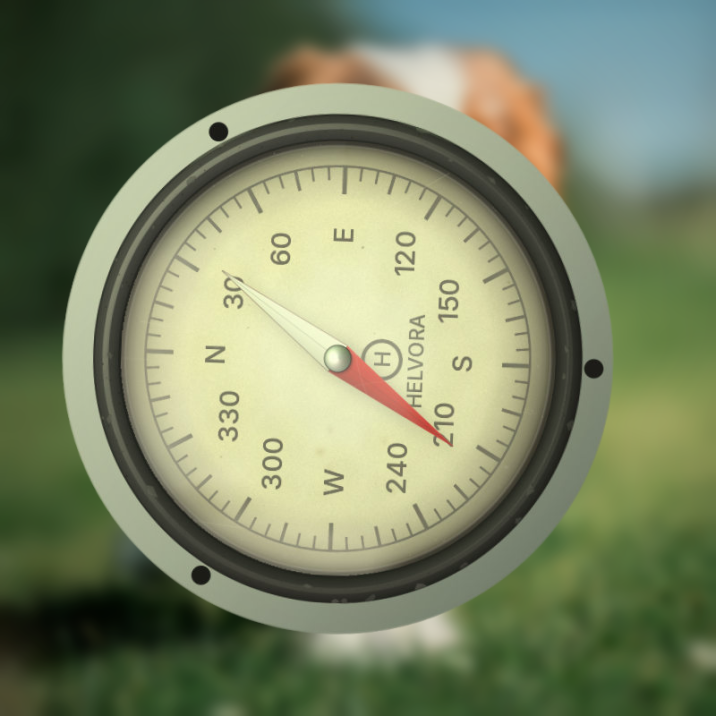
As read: 215 °
